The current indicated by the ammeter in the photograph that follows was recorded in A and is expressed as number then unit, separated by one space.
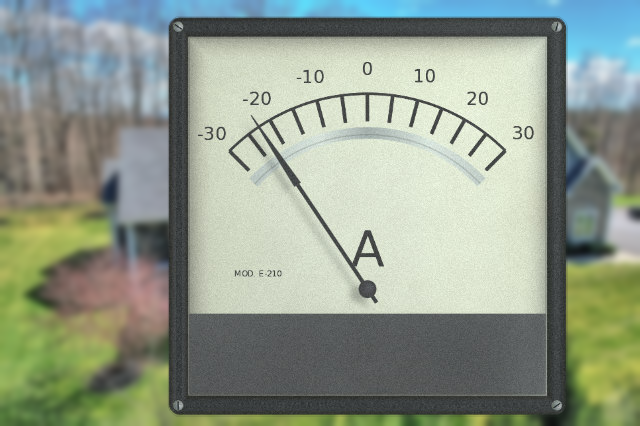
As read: -22.5 A
